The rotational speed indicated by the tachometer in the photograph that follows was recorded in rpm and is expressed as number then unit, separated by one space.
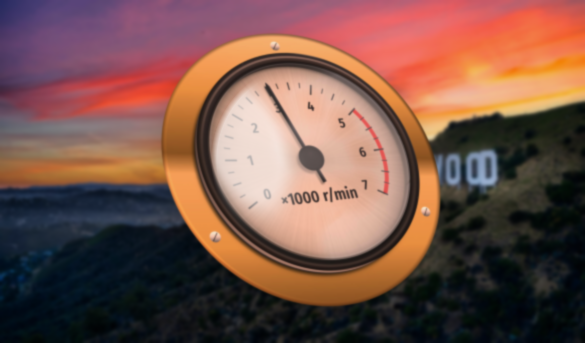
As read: 3000 rpm
